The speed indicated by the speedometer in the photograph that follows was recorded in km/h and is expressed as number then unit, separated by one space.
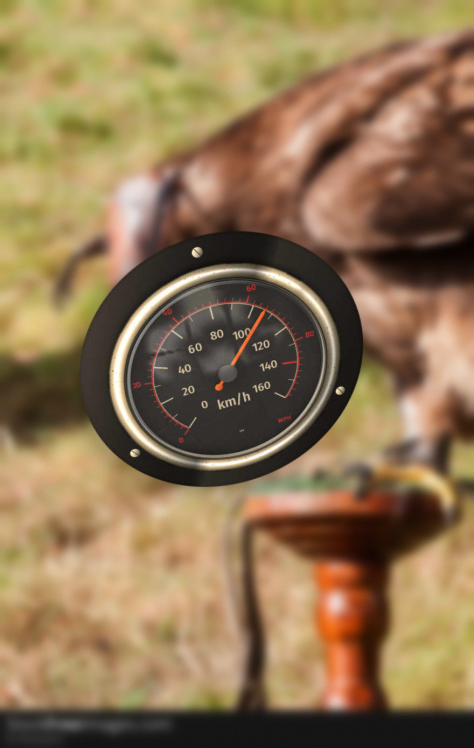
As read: 105 km/h
